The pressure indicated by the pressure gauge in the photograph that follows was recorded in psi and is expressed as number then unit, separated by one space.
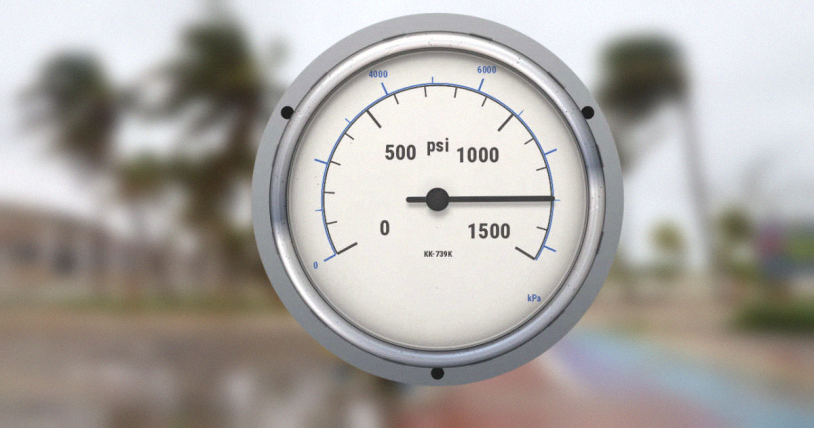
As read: 1300 psi
